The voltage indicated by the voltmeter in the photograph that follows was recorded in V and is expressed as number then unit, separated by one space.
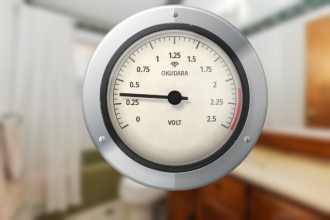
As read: 0.35 V
